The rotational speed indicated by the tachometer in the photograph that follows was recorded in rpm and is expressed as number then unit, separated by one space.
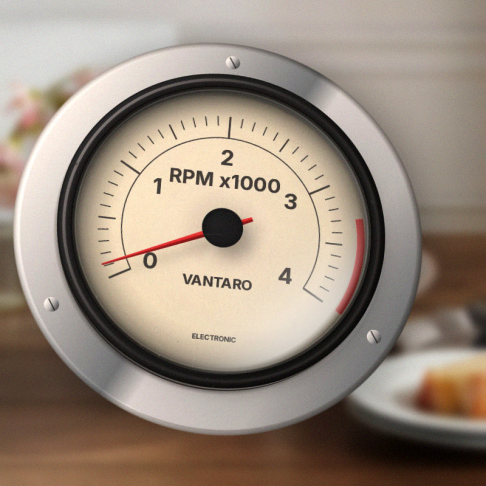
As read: 100 rpm
